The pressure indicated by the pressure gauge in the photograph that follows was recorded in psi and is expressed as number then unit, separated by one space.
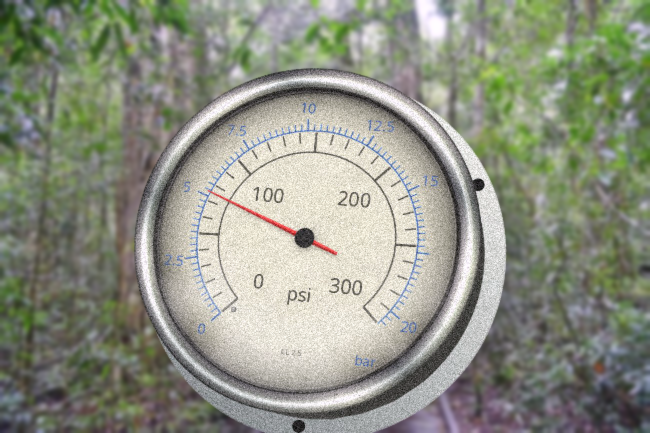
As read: 75 psi
